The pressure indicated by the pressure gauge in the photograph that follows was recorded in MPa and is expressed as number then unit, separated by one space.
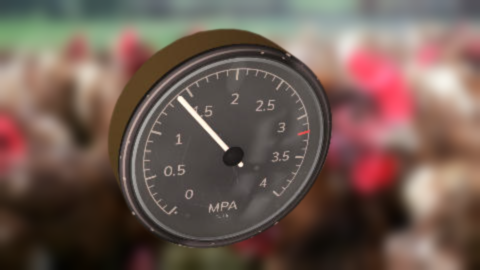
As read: 1.4 MPa
